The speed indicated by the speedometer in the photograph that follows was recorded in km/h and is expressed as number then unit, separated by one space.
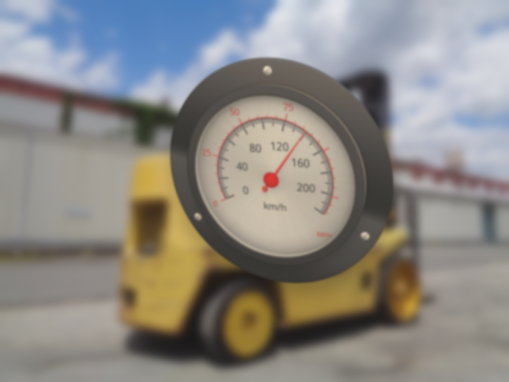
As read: 140 km/h
